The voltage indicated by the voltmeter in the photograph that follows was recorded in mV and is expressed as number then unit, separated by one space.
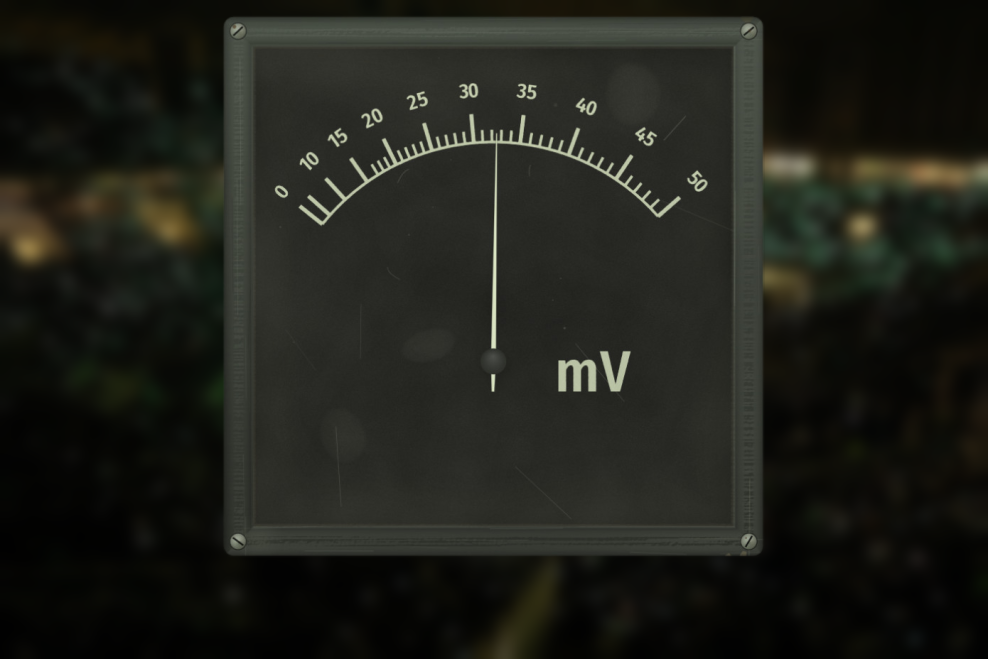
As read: 32.5 mV
